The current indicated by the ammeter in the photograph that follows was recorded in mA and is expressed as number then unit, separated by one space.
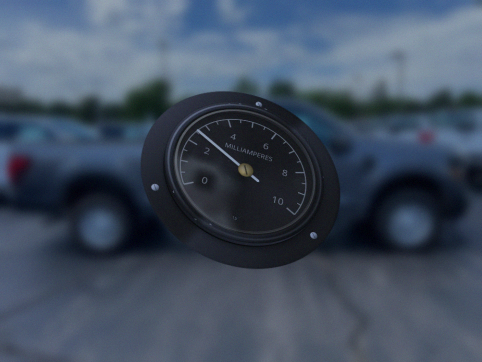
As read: 2.5 mA
